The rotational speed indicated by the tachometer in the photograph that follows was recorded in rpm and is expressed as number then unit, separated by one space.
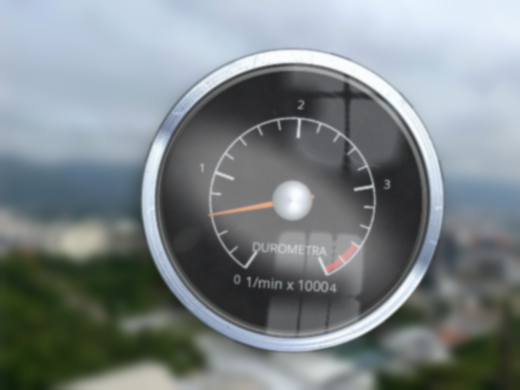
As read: 600 rpm
